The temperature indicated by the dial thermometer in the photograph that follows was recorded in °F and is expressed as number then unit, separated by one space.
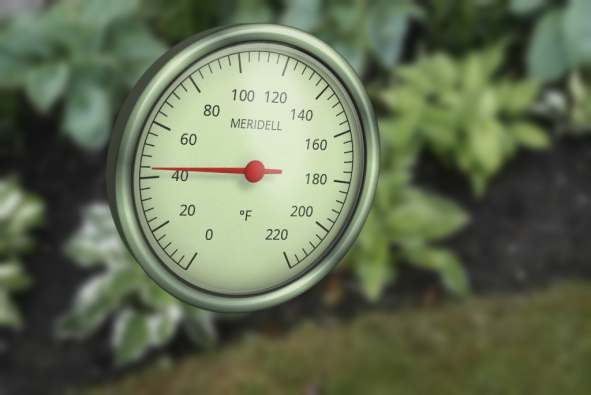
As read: 44 °F
